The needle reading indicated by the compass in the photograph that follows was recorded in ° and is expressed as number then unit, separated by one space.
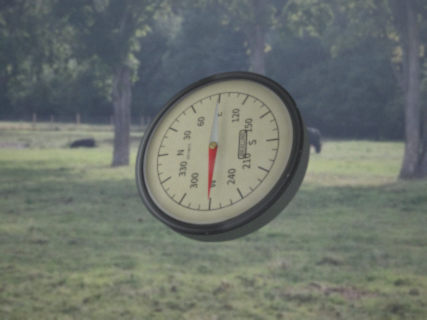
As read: 270 °
